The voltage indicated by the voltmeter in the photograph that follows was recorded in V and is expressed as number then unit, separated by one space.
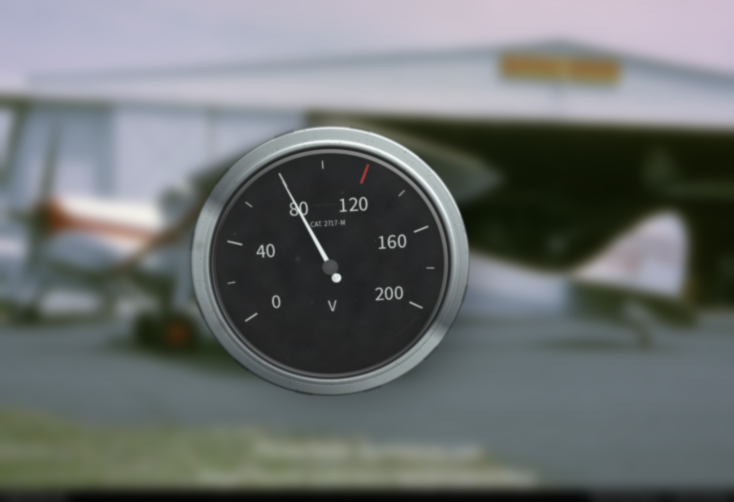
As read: 80 V
